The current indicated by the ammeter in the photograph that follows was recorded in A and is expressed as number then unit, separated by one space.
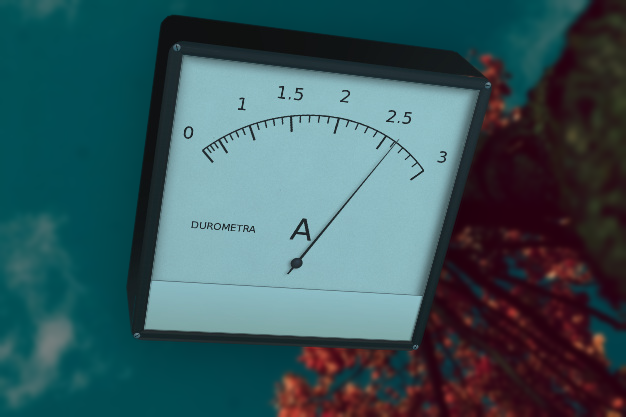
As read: 2.6 A
